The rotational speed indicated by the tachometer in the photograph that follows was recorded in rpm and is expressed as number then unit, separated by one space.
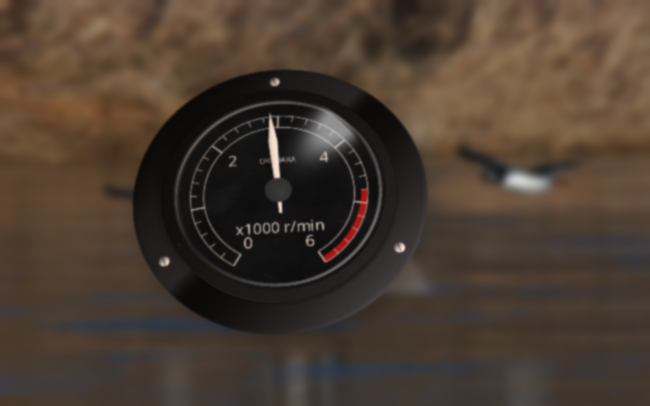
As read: 2900 rpm
